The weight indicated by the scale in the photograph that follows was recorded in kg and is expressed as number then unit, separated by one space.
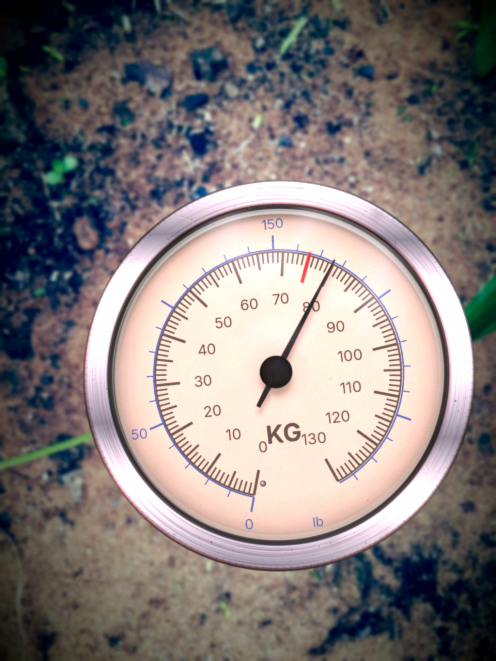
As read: 80 kg
